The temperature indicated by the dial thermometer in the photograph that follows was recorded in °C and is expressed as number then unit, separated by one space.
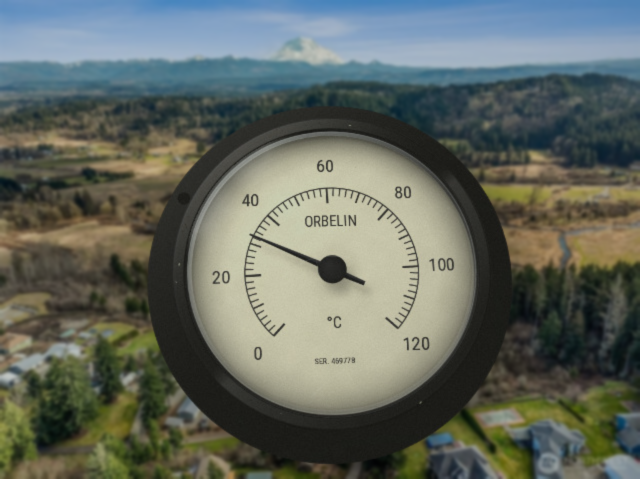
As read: 32 °C
